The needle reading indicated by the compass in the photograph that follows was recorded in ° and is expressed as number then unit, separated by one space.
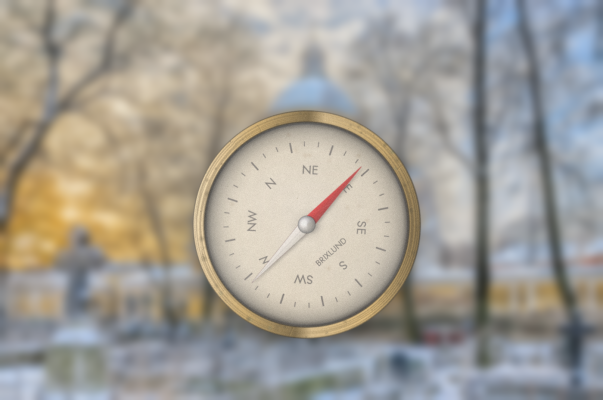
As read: 85 °
